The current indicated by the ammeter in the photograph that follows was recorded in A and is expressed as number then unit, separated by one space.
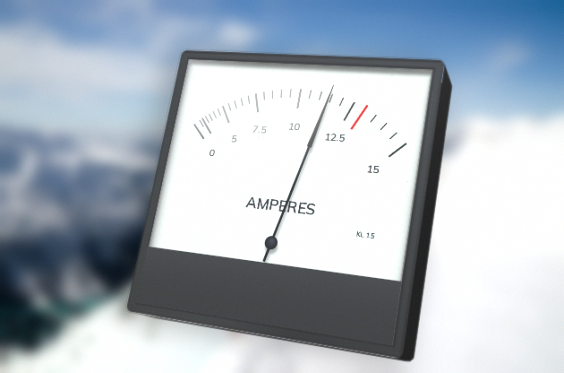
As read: 11.5 A
